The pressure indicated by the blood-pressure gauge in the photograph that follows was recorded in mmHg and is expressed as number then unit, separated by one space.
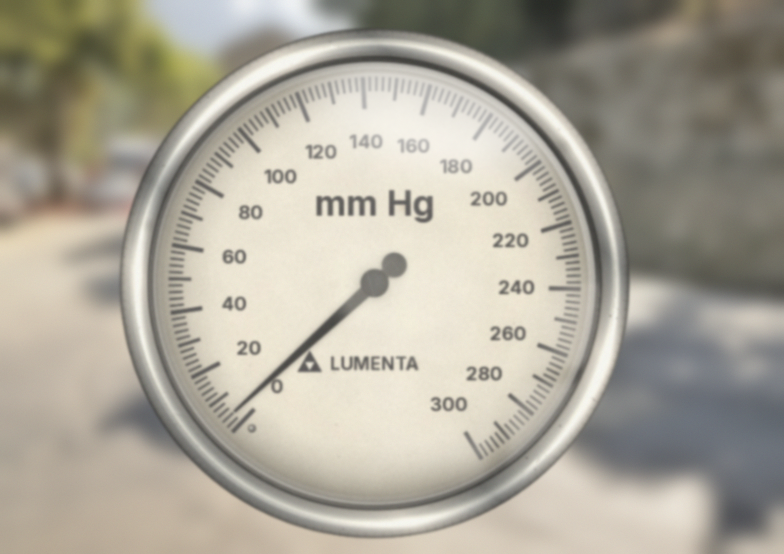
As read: 4 mmHg
